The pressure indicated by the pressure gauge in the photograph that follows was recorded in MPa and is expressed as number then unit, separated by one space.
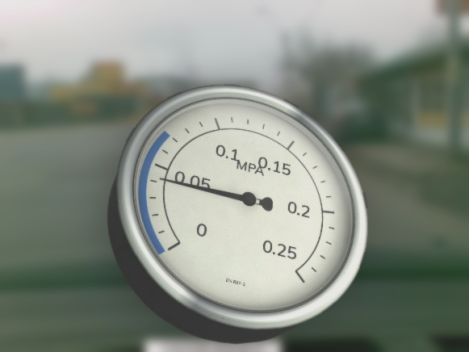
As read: 0.04 MPa
